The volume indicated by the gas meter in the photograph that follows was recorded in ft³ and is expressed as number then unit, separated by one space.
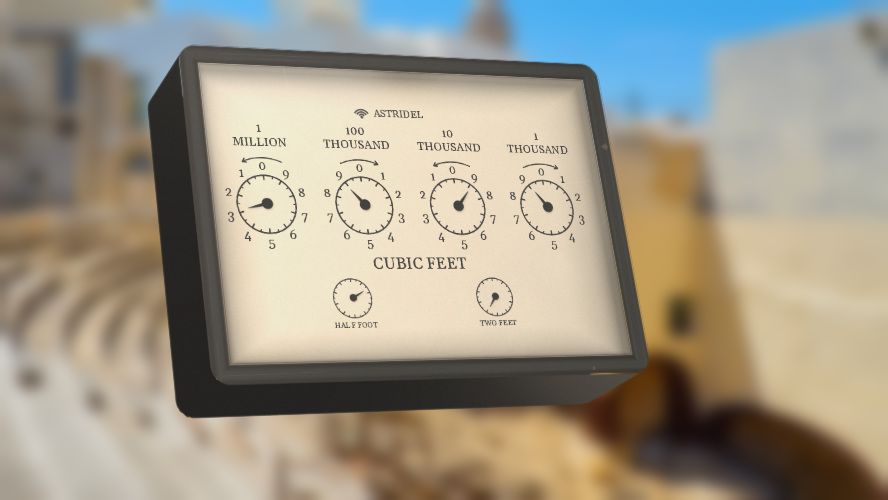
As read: 288900 ft³
